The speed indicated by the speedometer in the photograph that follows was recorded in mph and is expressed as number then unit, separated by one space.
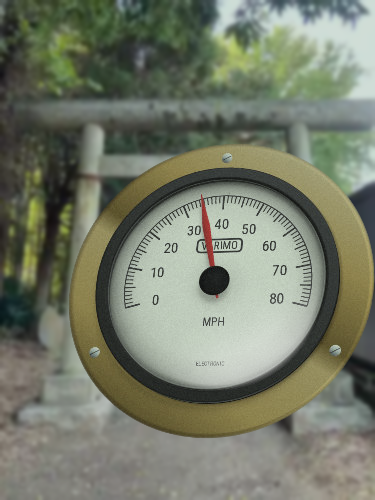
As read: 35 mph
